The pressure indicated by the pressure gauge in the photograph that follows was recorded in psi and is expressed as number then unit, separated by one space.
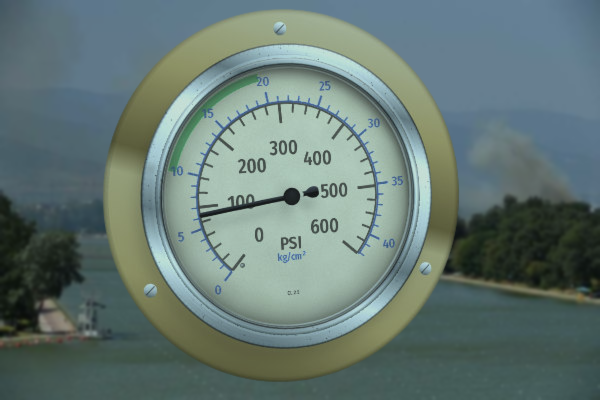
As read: 90 psi
